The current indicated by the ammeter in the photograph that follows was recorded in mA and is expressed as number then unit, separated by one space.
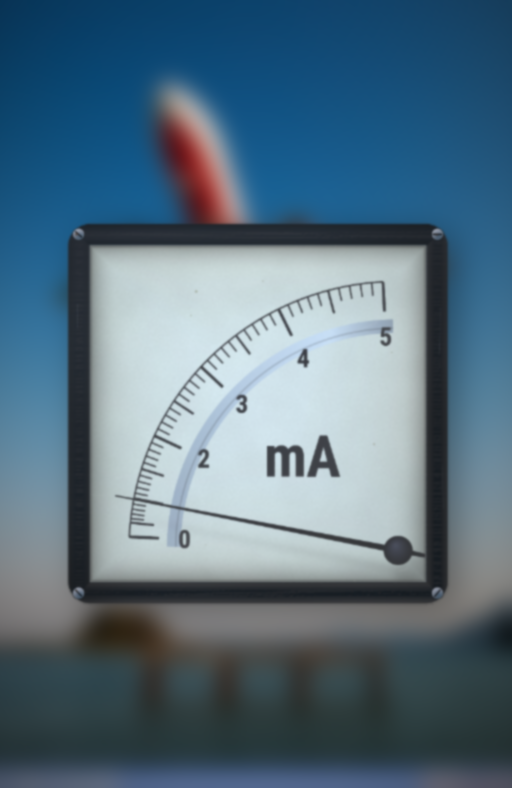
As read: 1 mA
